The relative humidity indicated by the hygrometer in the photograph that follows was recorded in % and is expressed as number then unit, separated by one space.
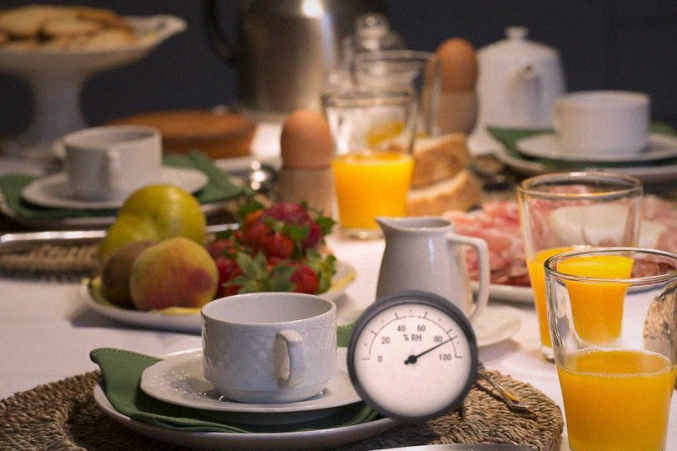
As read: 85 %
